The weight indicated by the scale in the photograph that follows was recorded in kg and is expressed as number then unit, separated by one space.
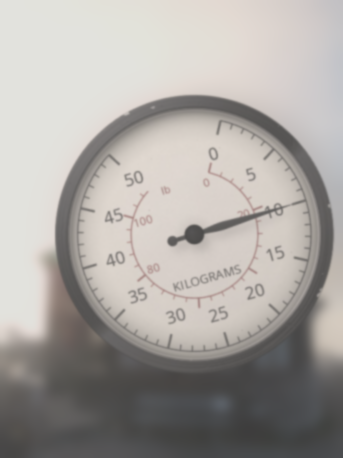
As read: 10 kg
